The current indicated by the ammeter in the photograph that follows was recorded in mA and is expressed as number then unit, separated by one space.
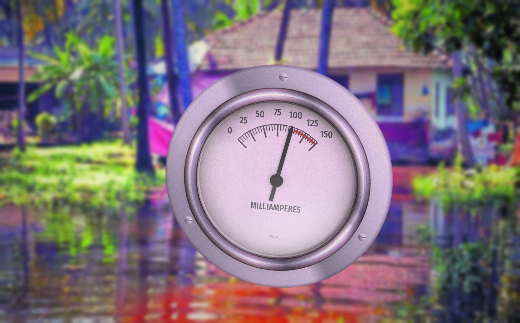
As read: 100 mA
